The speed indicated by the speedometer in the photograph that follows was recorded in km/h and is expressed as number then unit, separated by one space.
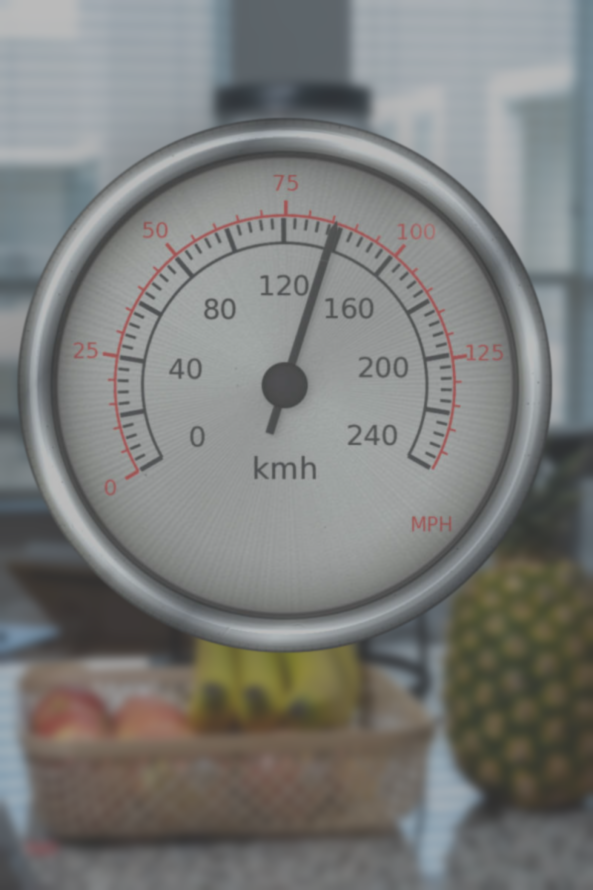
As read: 138 km/h
